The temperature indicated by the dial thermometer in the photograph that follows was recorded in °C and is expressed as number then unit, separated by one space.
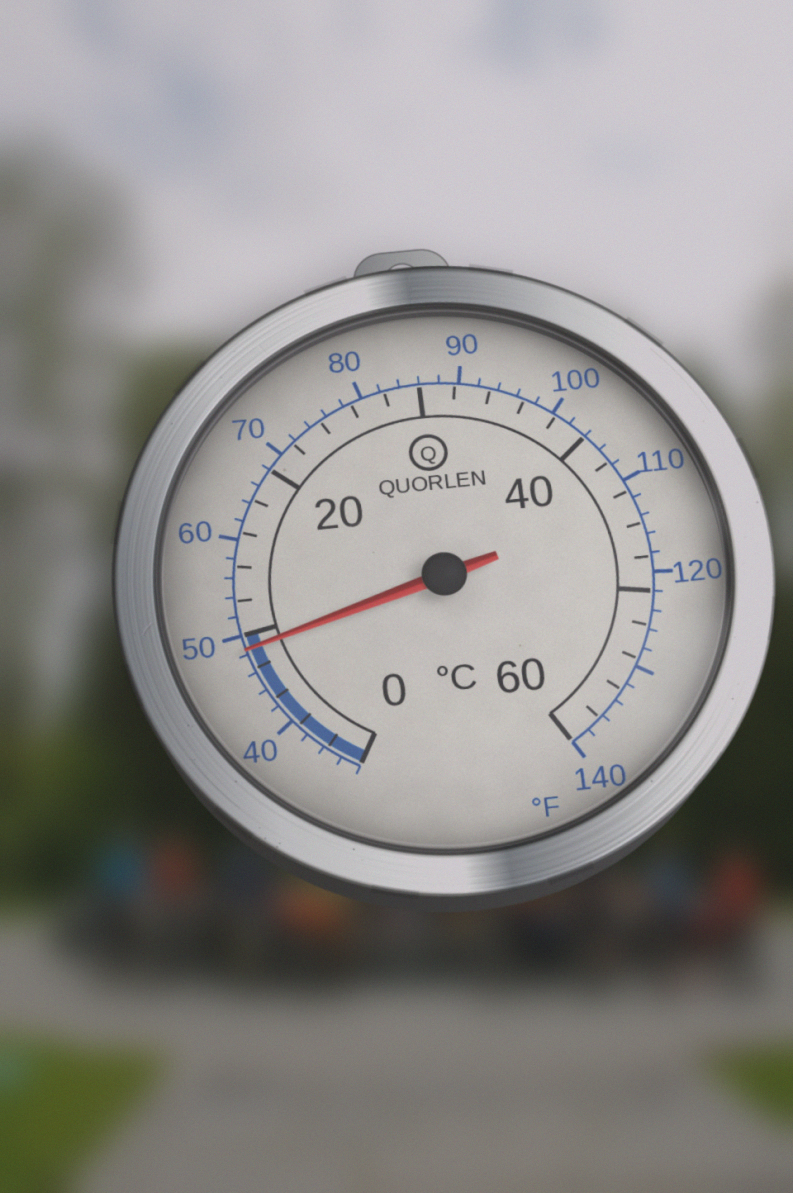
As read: 9 °C
